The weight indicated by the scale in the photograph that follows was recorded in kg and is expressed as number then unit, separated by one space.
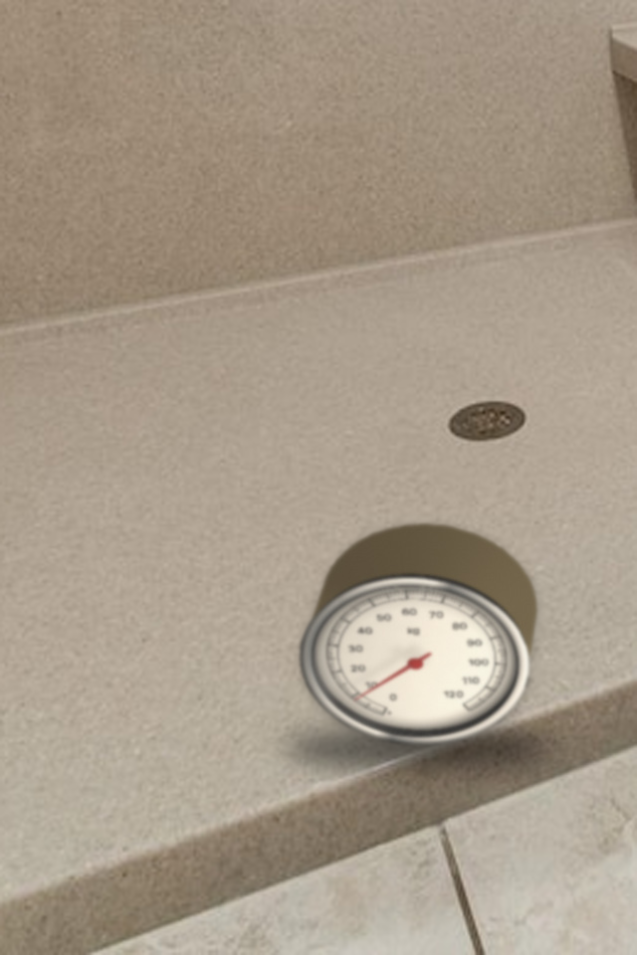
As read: 10 kg
